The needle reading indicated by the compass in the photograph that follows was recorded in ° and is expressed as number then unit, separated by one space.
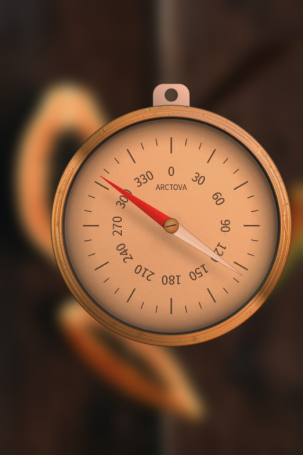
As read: 305 °
